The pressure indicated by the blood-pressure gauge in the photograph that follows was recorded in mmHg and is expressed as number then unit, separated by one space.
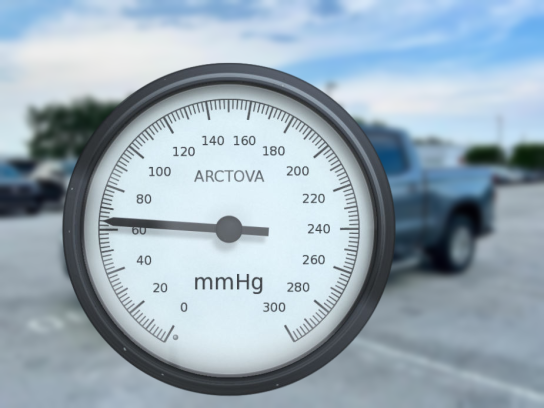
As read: 64 mmHg
